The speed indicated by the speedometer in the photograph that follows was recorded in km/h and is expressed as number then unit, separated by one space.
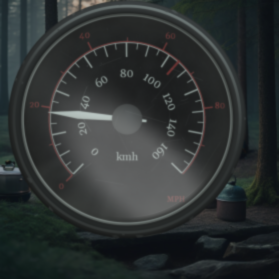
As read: 30 km/h
